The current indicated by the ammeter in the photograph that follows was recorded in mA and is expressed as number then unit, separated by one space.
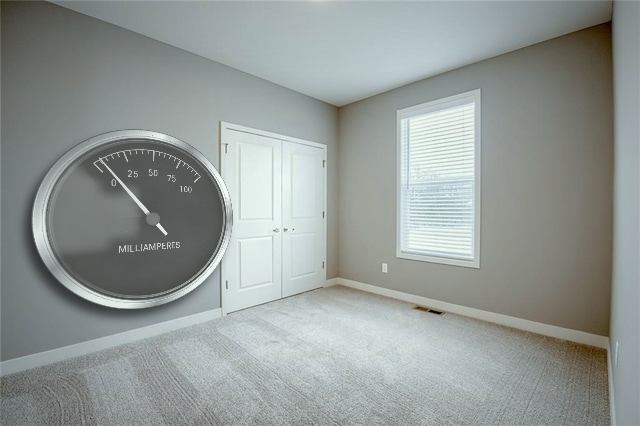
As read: 5 mA
